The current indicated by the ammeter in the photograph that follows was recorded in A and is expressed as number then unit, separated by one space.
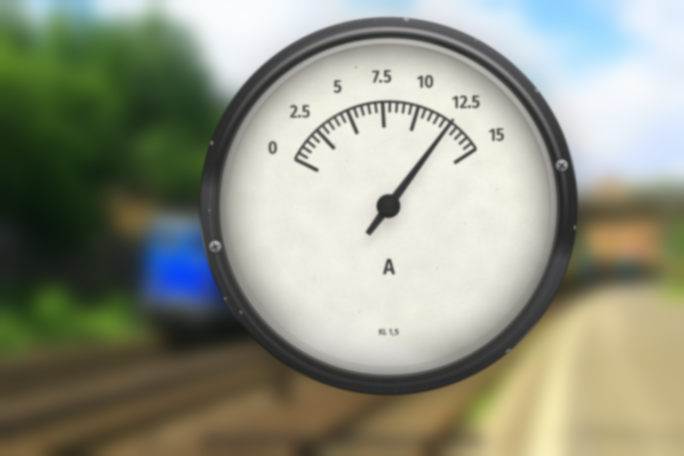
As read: 12.5 A
